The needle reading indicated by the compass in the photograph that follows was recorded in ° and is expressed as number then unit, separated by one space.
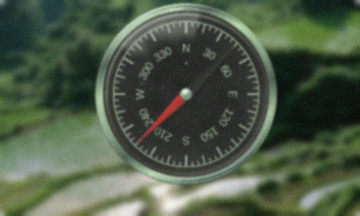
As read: 225 °
